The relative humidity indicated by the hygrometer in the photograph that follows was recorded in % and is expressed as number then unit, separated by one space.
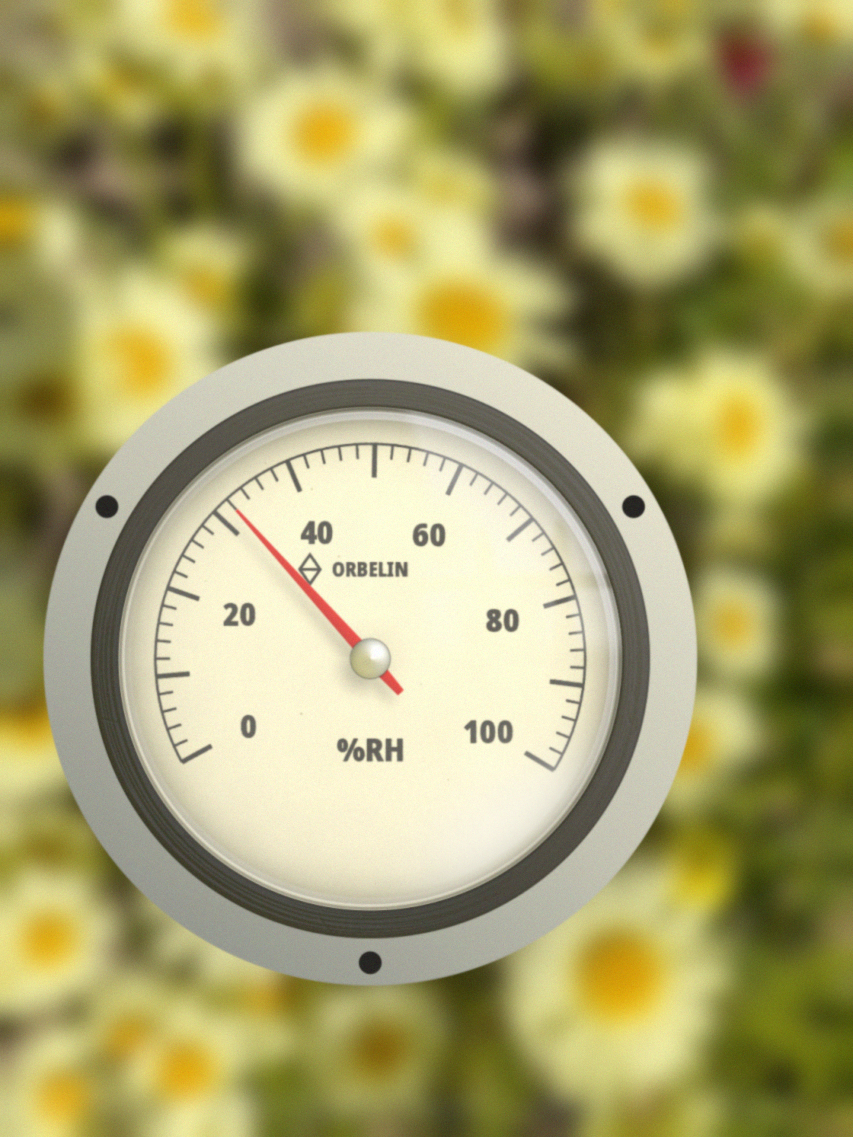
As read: 32 %
